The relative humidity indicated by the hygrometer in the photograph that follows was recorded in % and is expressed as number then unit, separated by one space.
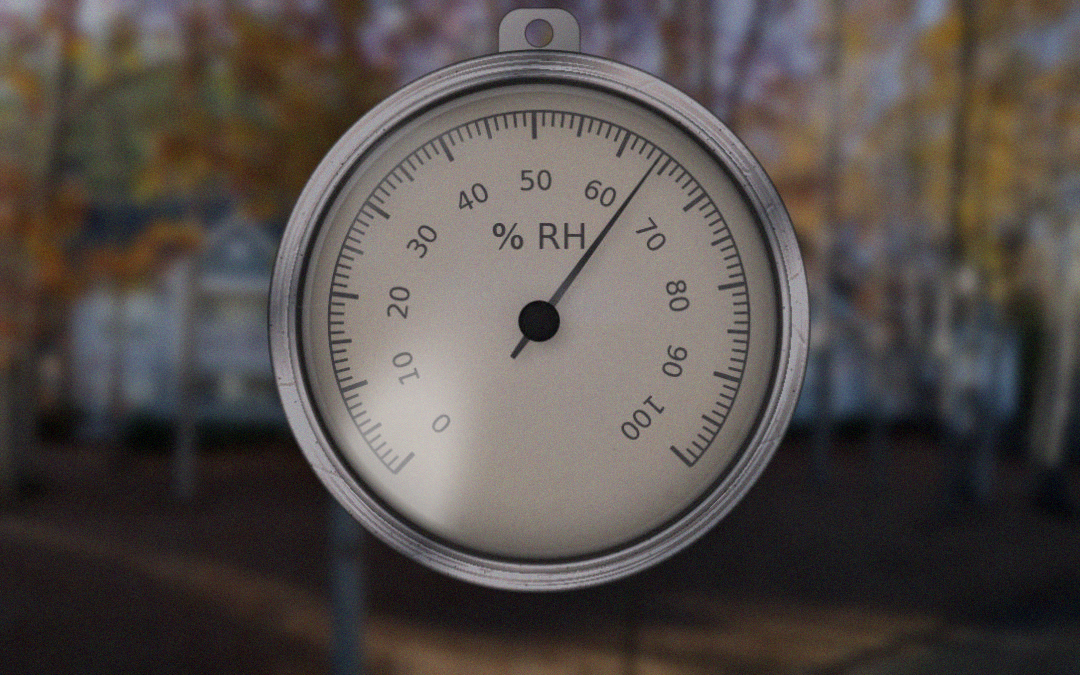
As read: 64 %
